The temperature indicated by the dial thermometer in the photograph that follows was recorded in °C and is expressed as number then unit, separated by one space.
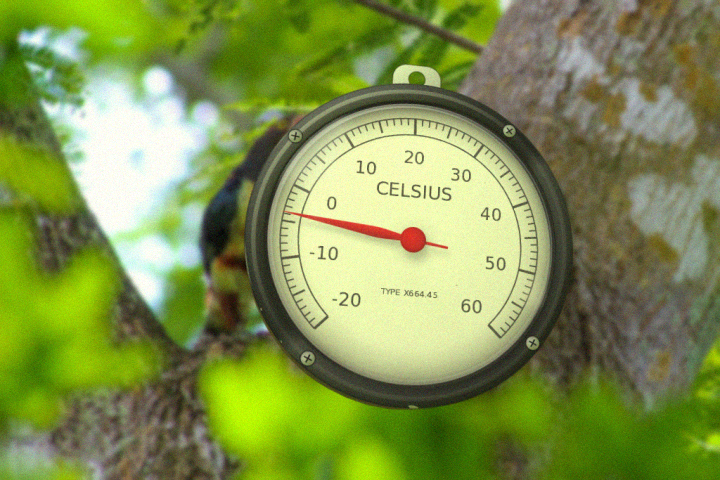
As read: -4 °C
